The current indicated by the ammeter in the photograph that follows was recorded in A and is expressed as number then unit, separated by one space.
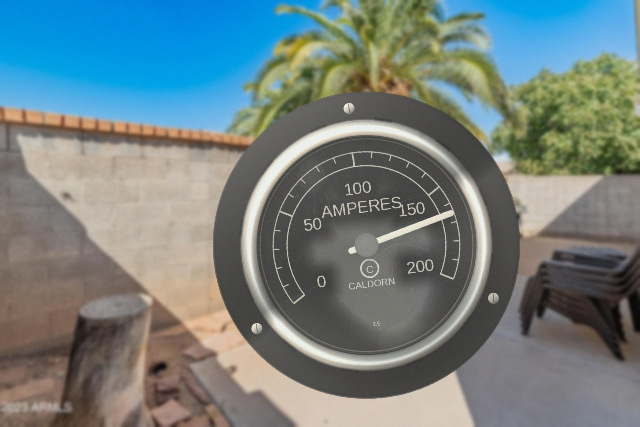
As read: 165 A
